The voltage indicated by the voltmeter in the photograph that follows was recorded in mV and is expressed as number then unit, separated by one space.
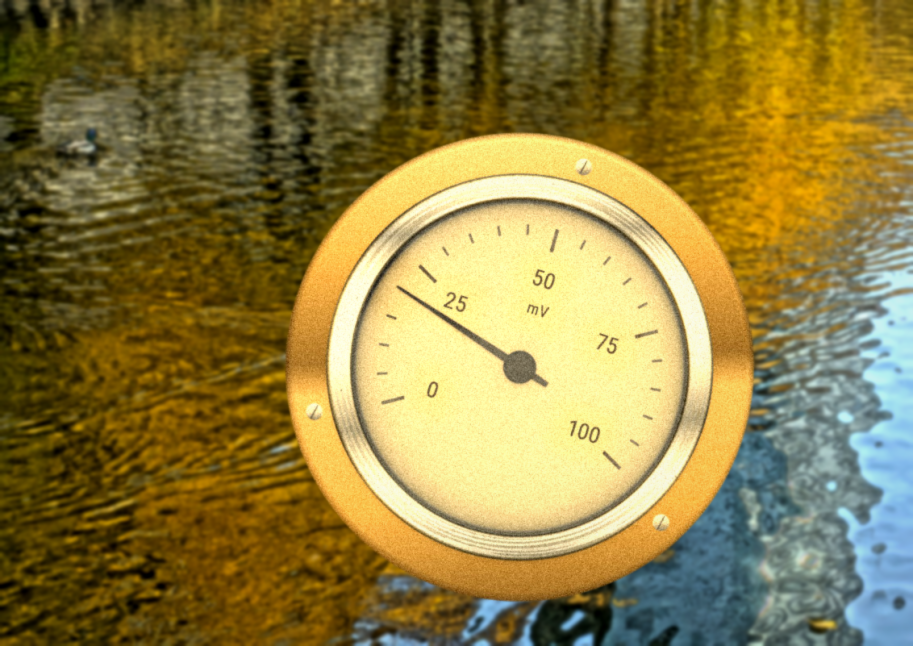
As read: 20 mV
